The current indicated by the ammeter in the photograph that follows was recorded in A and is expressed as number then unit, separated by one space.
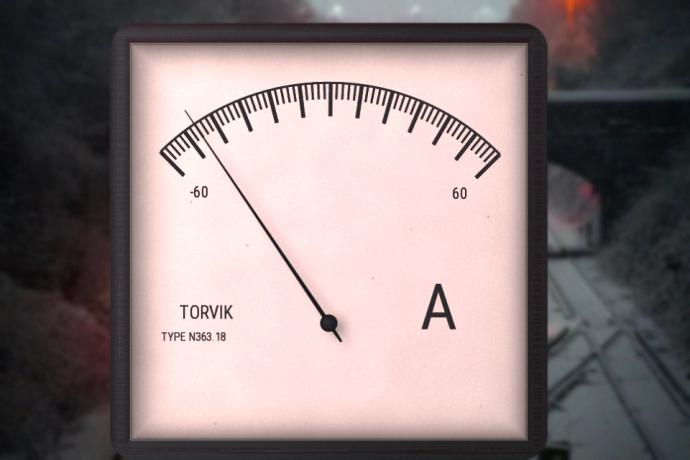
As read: -46 A
